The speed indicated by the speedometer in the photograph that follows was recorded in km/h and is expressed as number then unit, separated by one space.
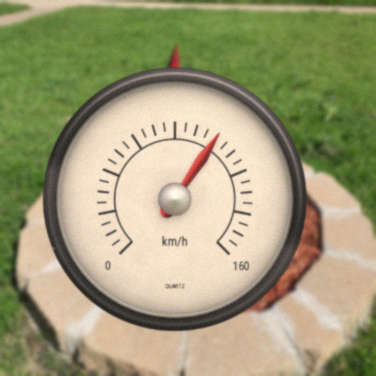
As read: 100 km/h
